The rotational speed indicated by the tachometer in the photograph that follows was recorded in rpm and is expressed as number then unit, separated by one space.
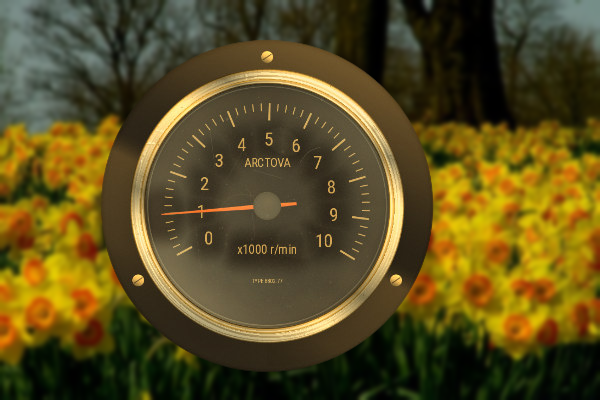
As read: 1000 rpm
